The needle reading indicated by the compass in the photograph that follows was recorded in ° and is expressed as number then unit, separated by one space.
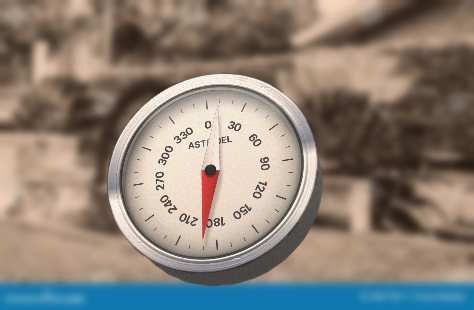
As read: 190 °
